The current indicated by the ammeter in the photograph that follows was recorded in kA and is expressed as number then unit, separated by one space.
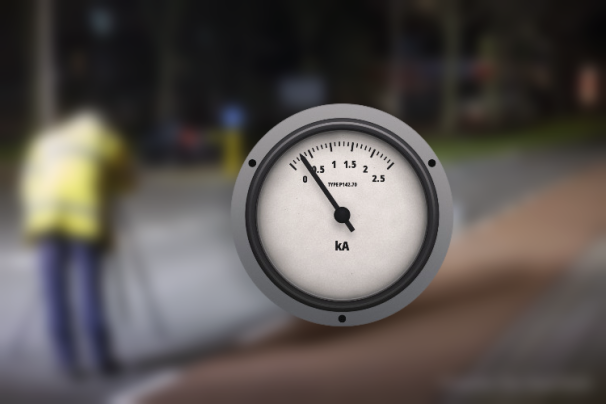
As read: 0.3 kA
